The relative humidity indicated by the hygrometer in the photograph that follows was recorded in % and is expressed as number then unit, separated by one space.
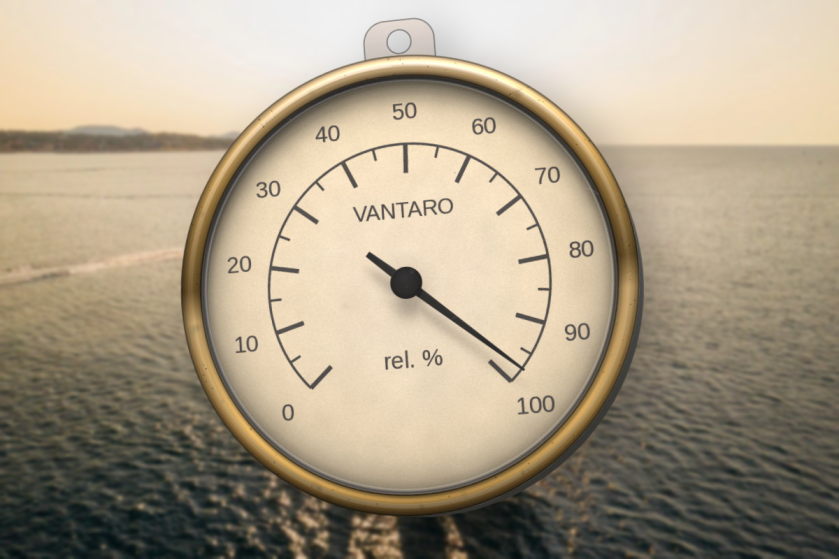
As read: 97.5 %
